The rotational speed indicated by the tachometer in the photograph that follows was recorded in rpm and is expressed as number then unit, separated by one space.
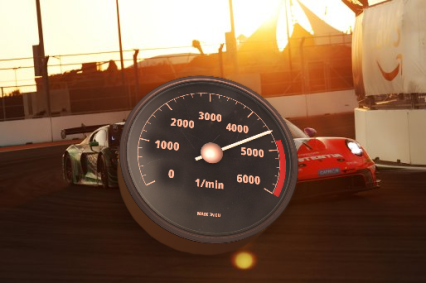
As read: 4600 rpm
